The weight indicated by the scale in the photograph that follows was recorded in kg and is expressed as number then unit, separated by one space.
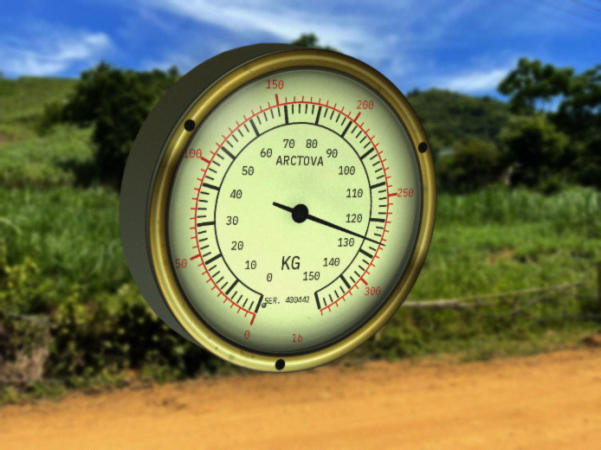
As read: 126 kg
